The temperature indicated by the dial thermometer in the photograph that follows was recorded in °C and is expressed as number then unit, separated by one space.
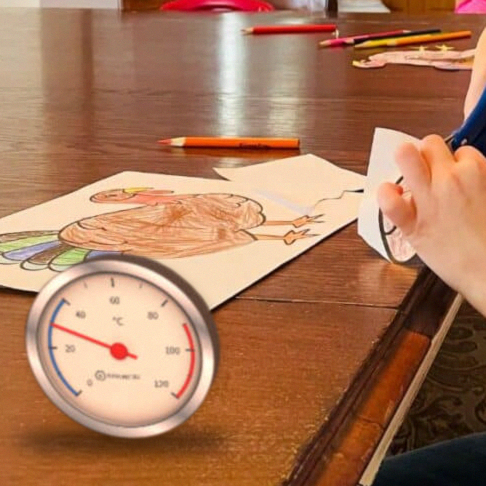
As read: 30 °C
